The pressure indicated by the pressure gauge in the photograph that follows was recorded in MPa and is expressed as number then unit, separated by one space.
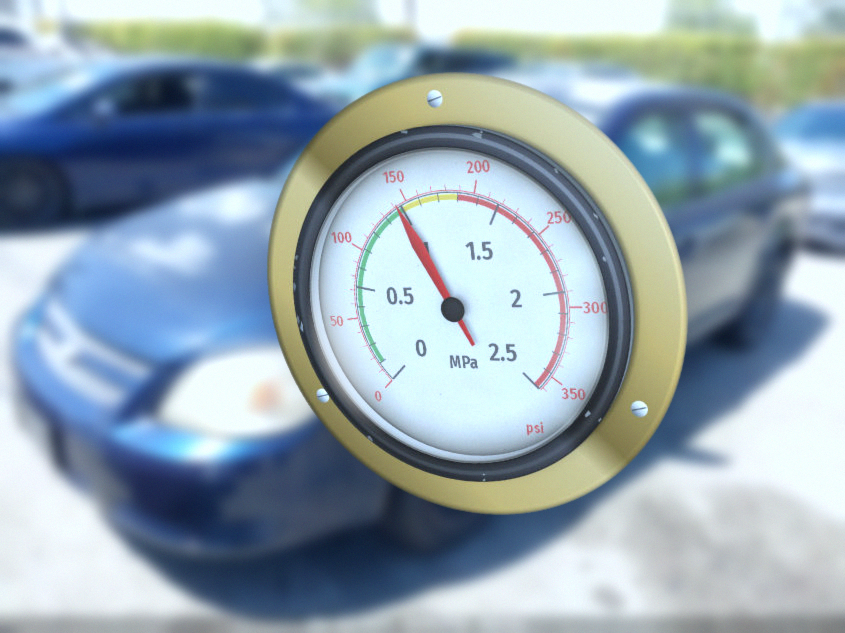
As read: 1 MPa
